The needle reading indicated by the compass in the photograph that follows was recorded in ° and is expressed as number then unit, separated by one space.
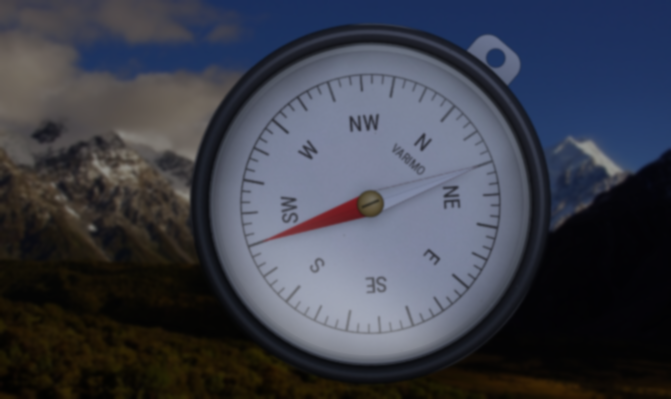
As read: 210 °
